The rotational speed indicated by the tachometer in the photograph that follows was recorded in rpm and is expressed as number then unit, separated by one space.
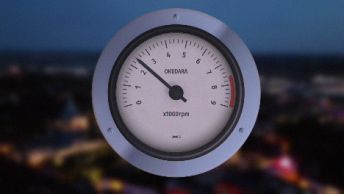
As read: 2400 rpm
